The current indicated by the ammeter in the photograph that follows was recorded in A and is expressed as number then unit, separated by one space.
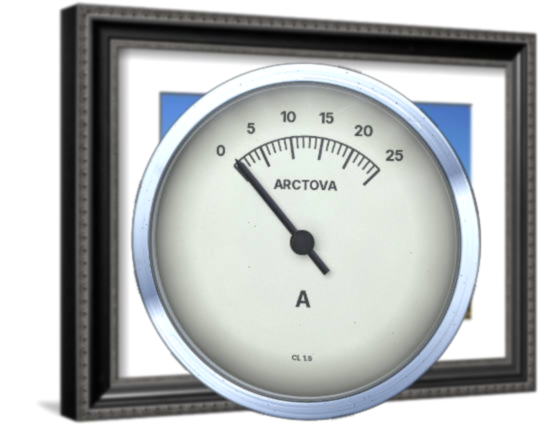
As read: 1 A
